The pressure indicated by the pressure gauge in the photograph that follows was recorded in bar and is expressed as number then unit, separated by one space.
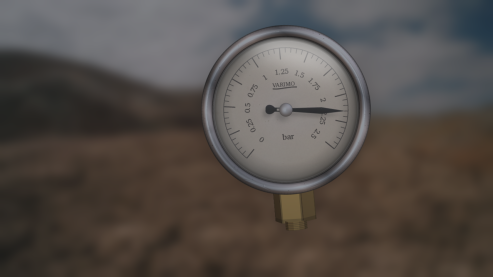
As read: 2.15 bar
